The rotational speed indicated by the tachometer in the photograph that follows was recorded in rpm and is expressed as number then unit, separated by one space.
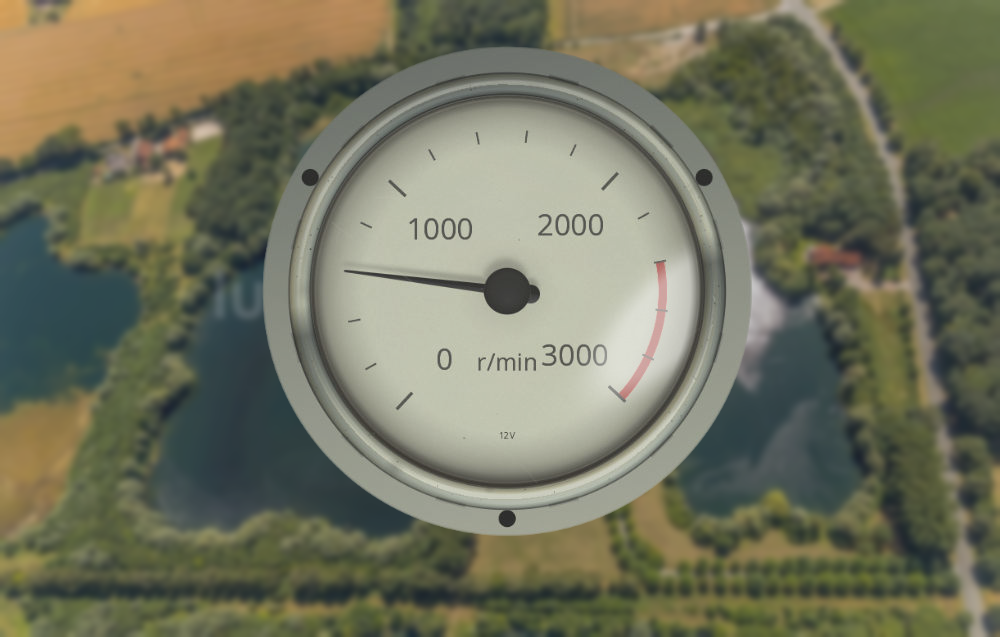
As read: 600 rpm
